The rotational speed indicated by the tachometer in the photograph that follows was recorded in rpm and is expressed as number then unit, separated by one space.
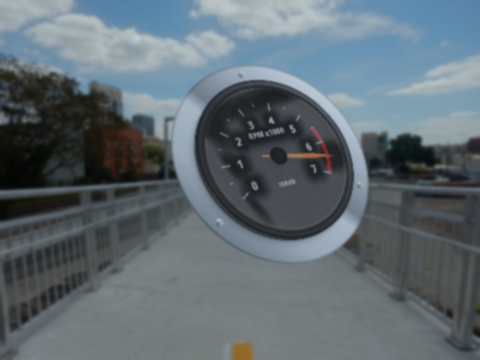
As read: 6500 rpm
